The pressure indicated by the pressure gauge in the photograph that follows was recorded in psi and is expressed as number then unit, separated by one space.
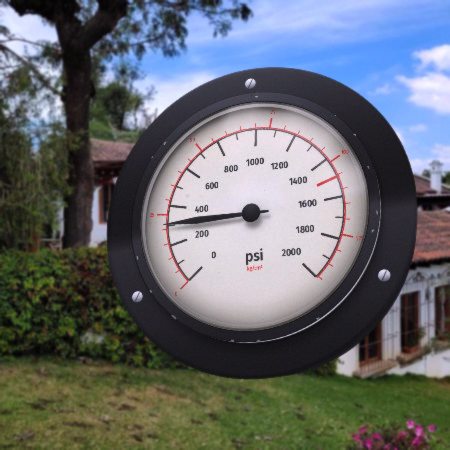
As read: 300 psi
